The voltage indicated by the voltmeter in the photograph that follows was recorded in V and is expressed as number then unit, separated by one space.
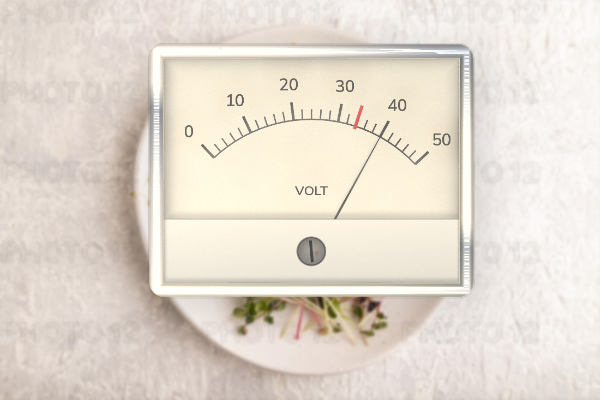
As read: 40 V
